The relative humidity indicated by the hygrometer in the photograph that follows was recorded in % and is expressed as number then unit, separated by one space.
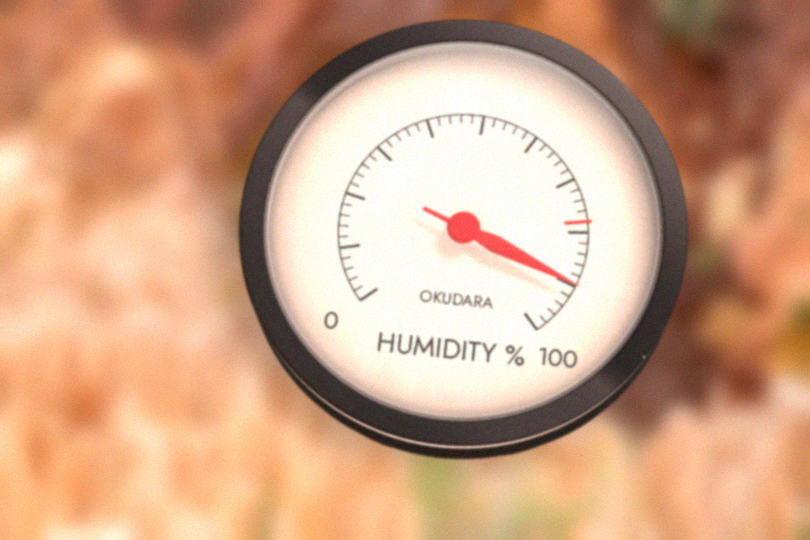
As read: 90 %
